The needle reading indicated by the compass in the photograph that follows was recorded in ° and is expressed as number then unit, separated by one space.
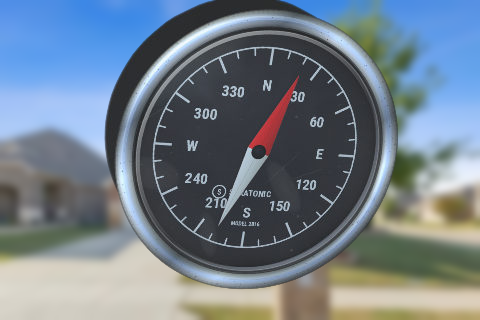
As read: 20 °
